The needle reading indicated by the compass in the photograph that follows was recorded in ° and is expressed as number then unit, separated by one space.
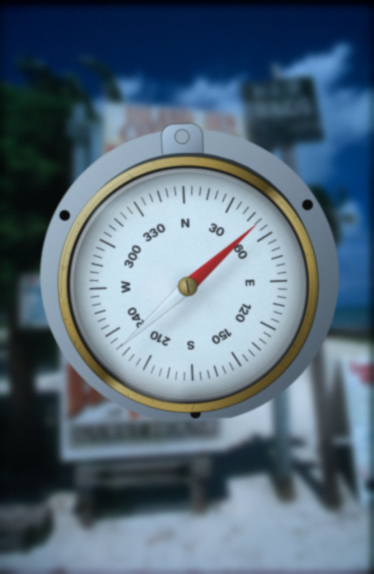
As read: 50 °
